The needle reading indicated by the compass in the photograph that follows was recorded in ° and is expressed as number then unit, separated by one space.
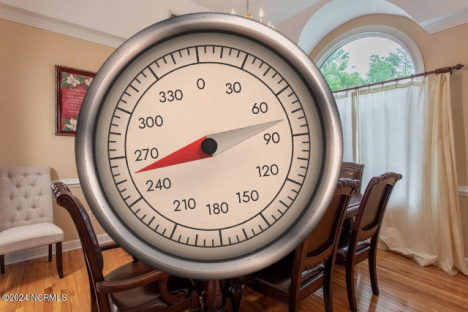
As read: 257.5 °
